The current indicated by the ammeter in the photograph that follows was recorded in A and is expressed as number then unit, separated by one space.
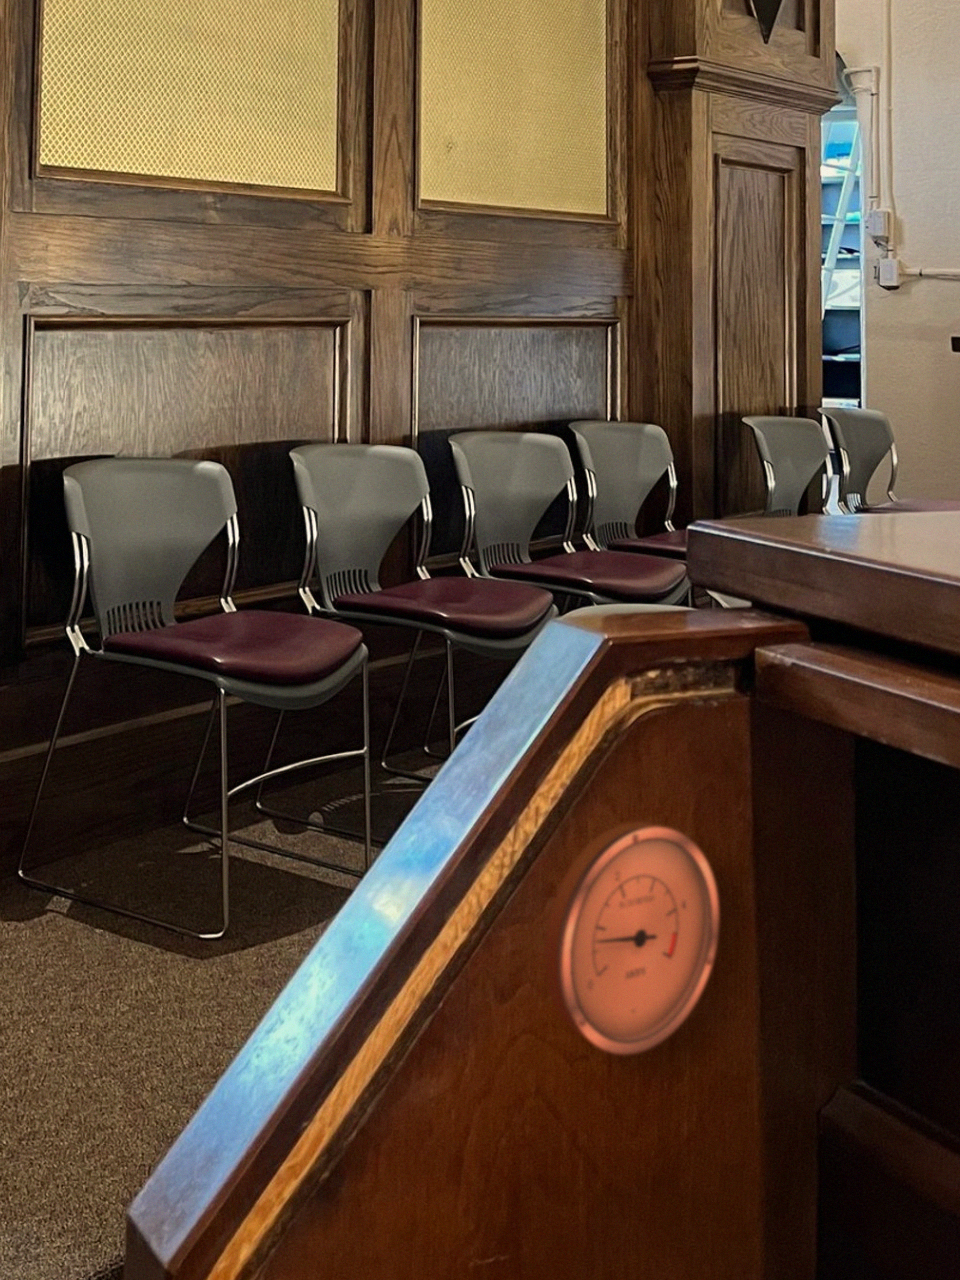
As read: 0.75 A
